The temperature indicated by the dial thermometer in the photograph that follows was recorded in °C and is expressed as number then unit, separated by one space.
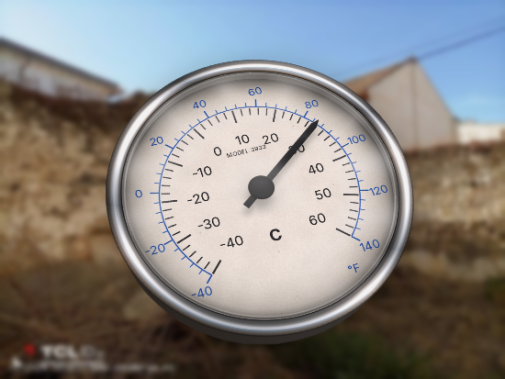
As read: 30 °C
